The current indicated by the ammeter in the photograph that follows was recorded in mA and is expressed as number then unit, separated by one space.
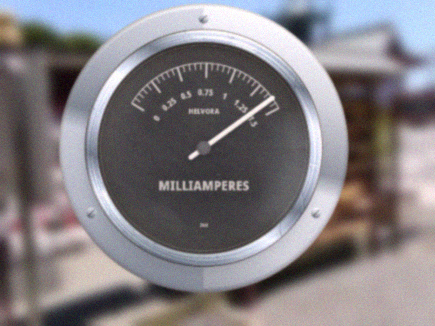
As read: 1.4 mA
